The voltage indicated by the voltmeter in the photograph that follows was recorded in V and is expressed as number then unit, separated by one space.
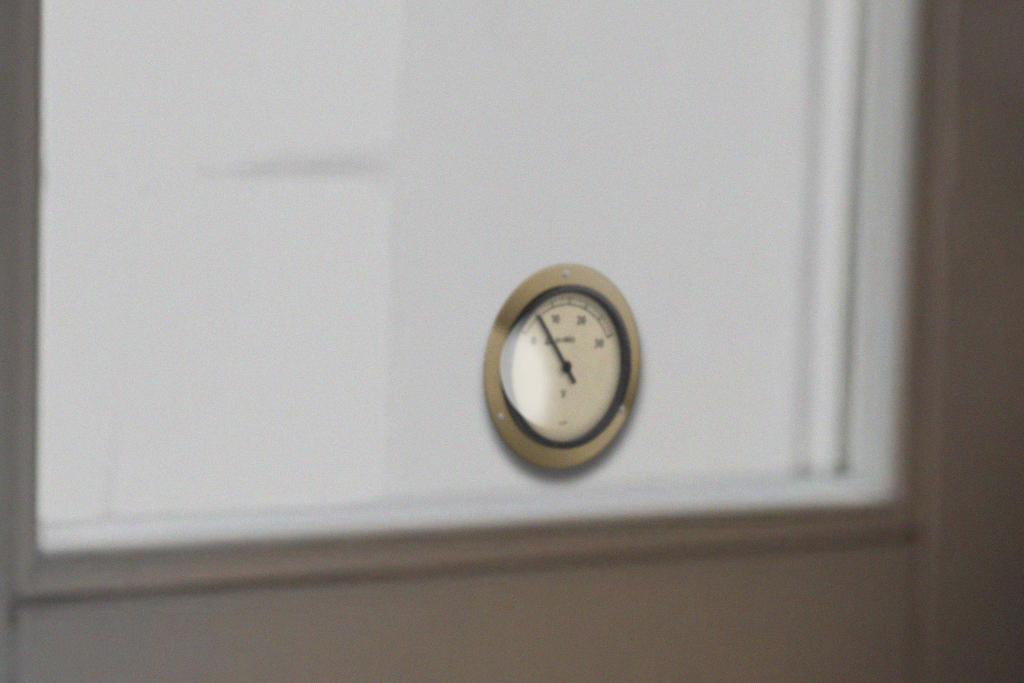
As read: 5 V
